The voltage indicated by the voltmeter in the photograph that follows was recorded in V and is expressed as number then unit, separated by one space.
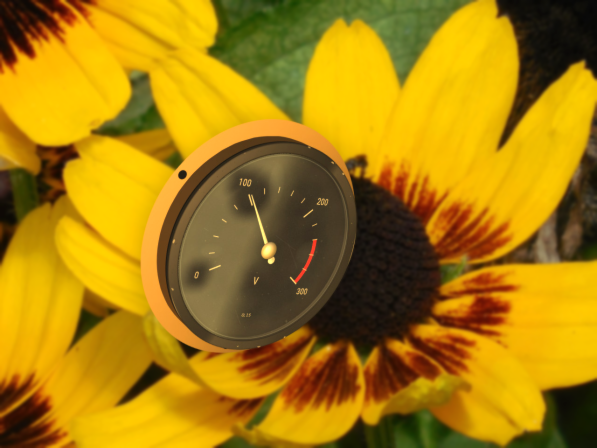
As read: 100 V
